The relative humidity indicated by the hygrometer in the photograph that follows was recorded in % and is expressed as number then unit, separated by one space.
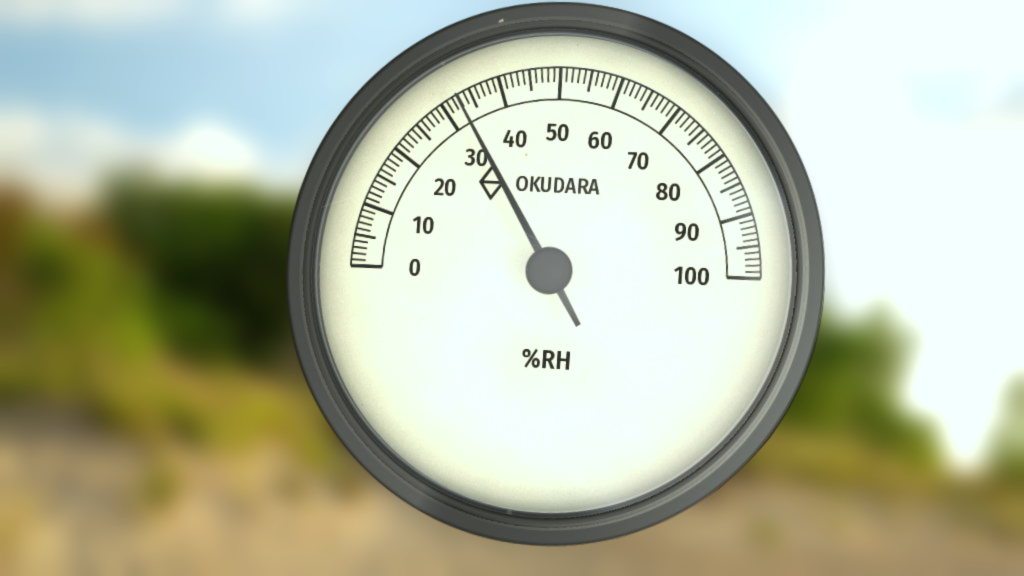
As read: 33 %
